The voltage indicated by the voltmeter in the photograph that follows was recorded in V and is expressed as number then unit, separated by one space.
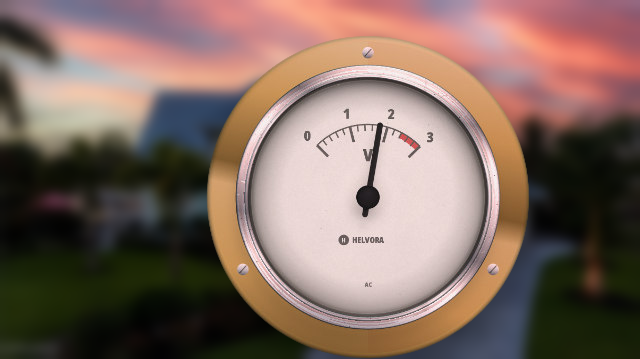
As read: 1.8 V
